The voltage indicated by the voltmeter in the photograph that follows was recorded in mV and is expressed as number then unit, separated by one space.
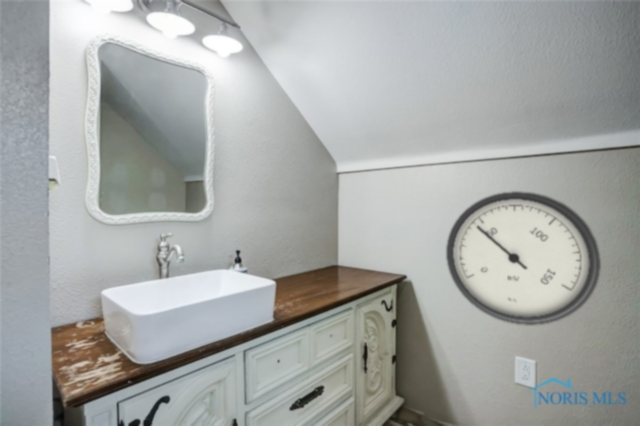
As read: 45 mV
